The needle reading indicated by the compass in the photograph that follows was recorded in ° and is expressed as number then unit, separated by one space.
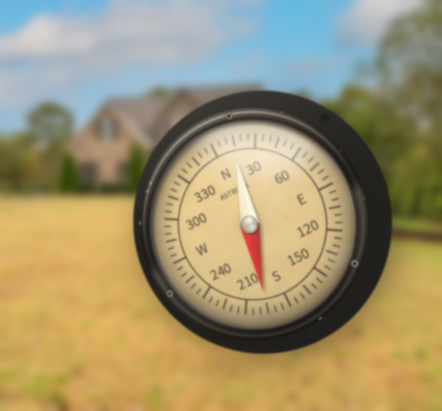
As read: 195 °
